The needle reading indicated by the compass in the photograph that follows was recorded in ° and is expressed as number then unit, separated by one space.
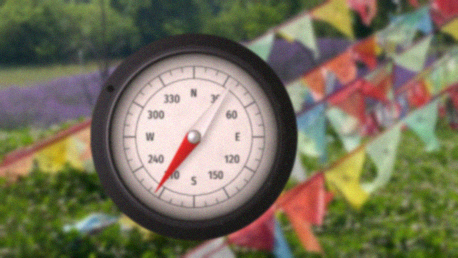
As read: 215 °
